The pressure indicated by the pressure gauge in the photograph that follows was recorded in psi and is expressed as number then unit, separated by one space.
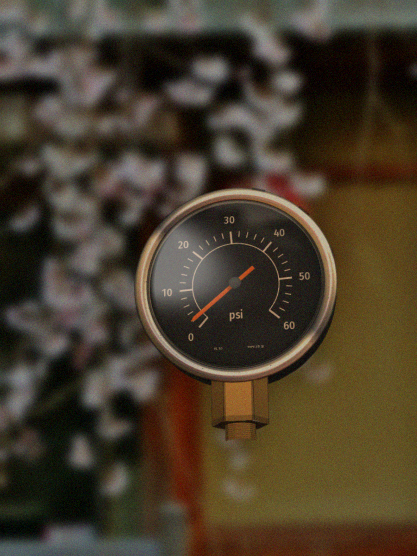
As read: 2 psi
